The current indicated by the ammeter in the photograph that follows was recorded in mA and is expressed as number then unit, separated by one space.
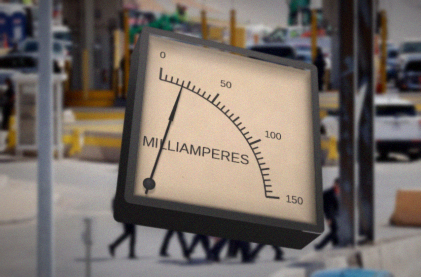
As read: 20 mA
